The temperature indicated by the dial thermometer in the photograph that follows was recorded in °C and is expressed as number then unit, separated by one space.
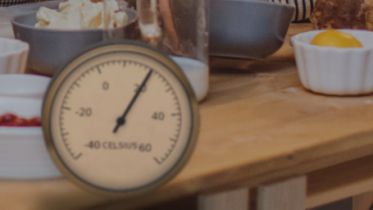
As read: 20 °C
